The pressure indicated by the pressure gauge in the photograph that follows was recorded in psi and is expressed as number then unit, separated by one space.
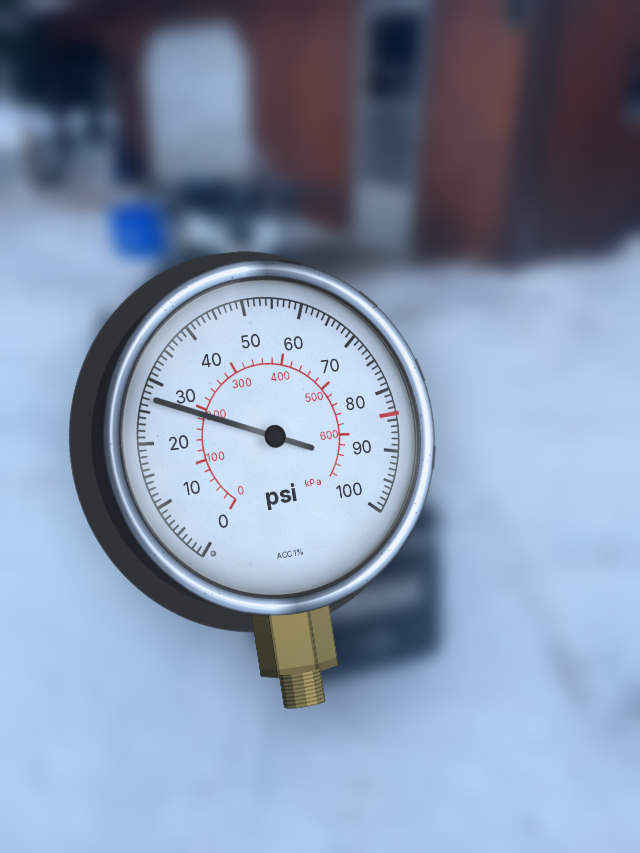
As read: 27 psi
